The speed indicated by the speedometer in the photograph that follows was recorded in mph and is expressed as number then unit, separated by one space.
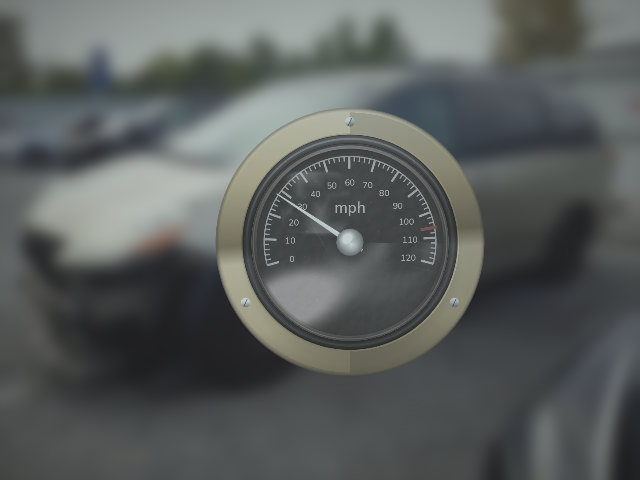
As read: 28 mph
